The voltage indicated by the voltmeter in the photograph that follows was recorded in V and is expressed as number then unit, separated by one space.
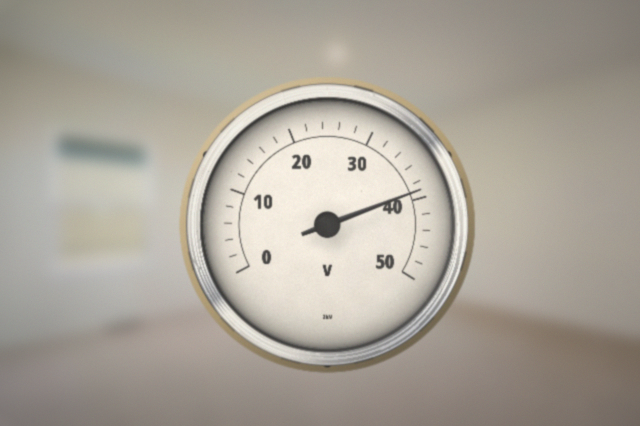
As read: 39 V
